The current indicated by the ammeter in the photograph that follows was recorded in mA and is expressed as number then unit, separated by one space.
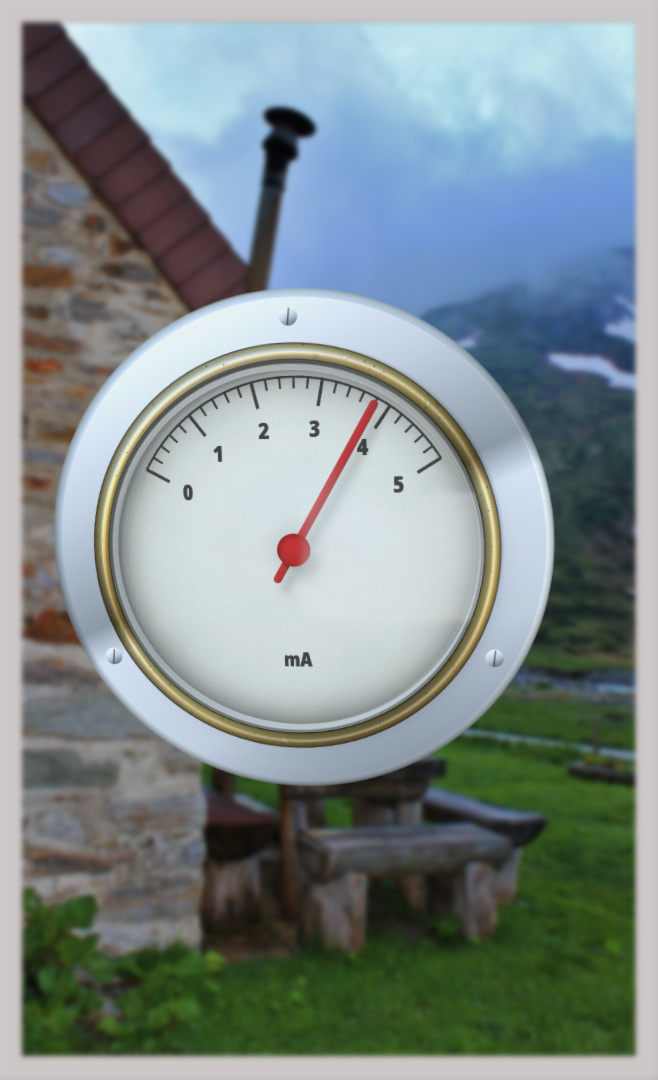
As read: 3.8 mA
